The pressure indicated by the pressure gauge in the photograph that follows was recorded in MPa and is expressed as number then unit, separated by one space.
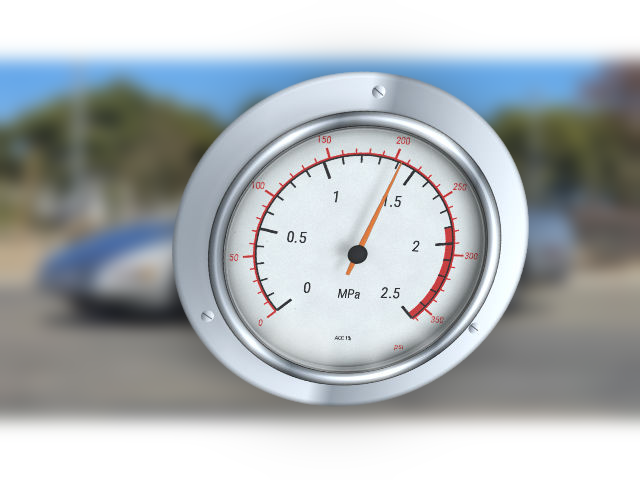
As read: 1.4 MPa
